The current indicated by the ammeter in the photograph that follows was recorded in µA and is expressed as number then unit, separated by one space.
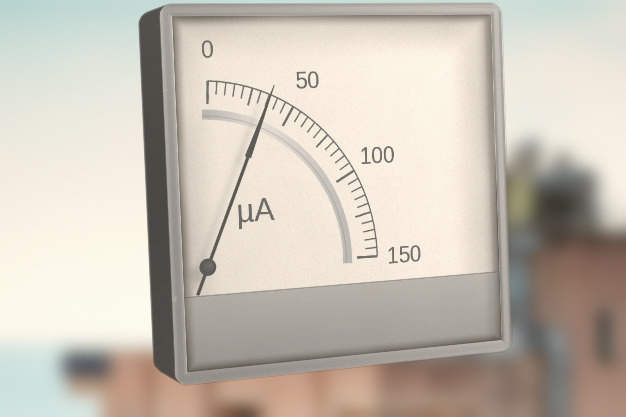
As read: 35 µA
